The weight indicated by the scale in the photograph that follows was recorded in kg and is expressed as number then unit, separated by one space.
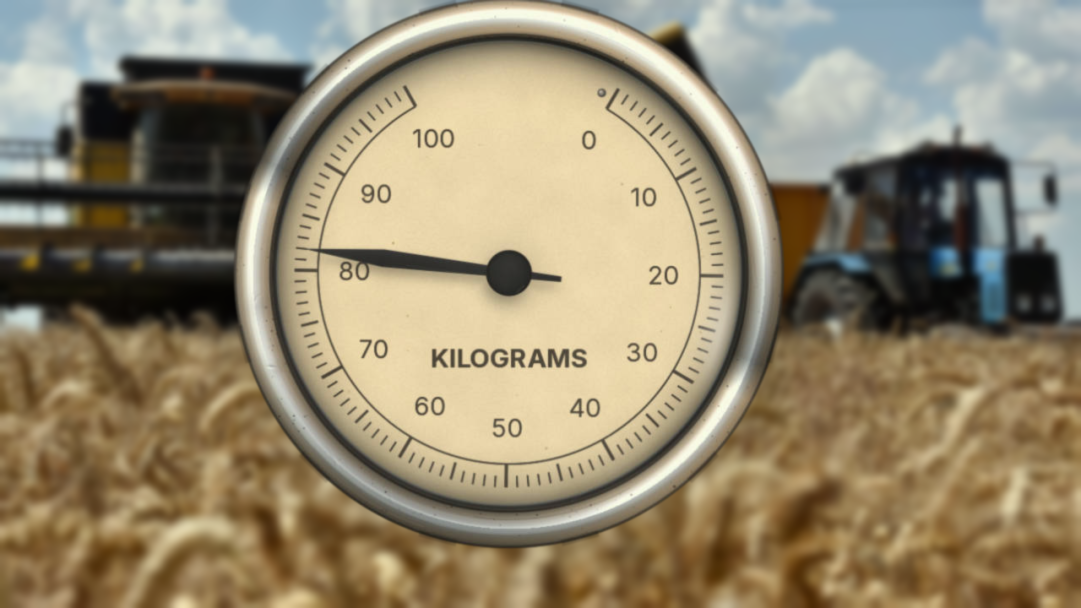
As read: 82 kg
